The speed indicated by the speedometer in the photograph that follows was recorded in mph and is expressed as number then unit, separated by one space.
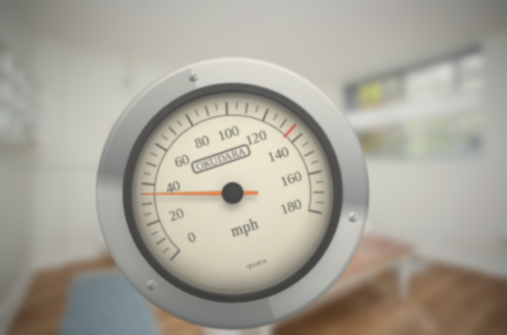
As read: 35 mph
